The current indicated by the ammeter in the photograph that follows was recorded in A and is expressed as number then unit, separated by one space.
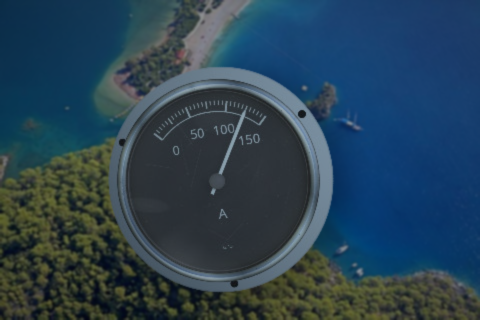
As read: 125 A
